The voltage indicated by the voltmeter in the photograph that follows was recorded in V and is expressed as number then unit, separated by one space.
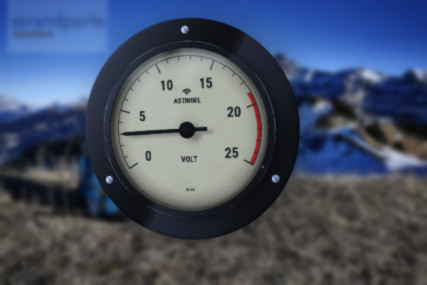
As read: 3 V
